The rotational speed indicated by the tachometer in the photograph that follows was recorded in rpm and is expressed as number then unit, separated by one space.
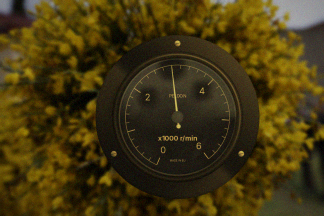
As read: 3000 rpm
